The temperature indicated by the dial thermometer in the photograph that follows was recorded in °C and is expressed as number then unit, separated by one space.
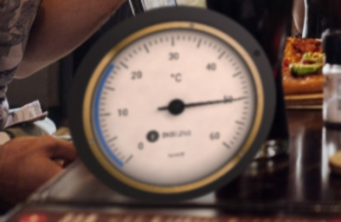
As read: 50 °C
